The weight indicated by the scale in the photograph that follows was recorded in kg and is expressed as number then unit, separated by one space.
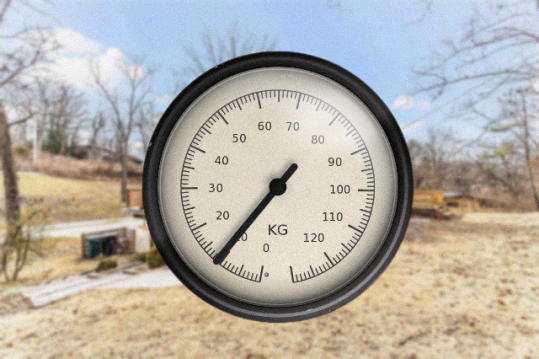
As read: 11 kg
